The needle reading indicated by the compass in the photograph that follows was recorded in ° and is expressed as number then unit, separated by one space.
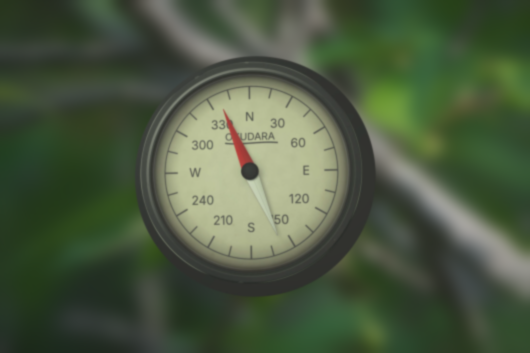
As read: 337.5 °
